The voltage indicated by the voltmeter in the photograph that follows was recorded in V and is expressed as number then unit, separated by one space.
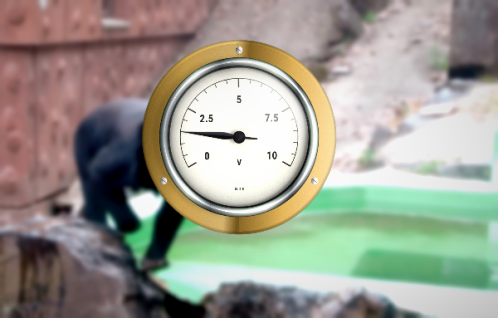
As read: 1.5 V
